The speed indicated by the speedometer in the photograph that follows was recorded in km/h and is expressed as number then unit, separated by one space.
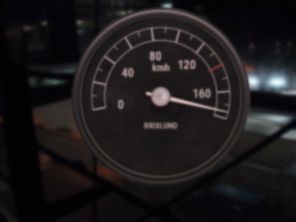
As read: 175 km/h
